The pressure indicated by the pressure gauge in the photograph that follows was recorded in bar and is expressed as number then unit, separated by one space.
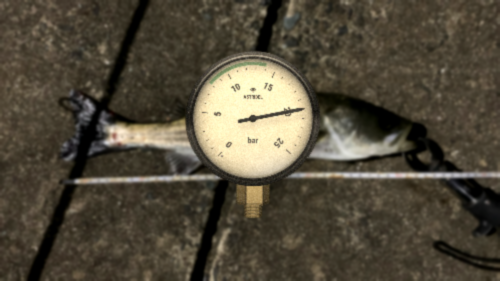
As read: 20 bar
